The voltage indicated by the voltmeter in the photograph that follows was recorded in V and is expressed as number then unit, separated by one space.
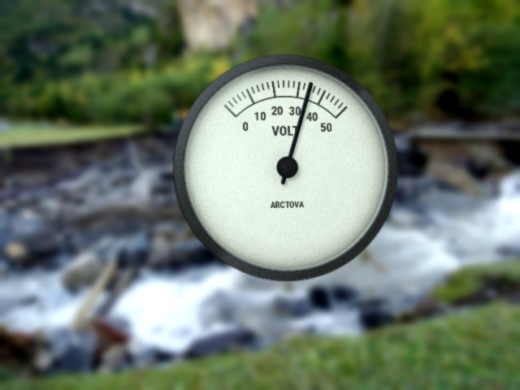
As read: 34 V
